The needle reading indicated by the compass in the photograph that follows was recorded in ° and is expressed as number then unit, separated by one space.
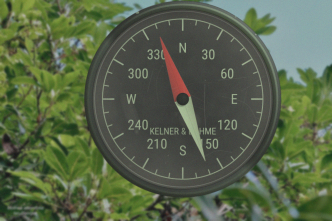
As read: 340 °
